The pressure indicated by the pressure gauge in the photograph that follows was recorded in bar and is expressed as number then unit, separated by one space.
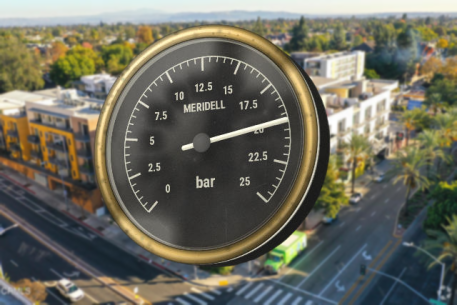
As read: 20 bar
